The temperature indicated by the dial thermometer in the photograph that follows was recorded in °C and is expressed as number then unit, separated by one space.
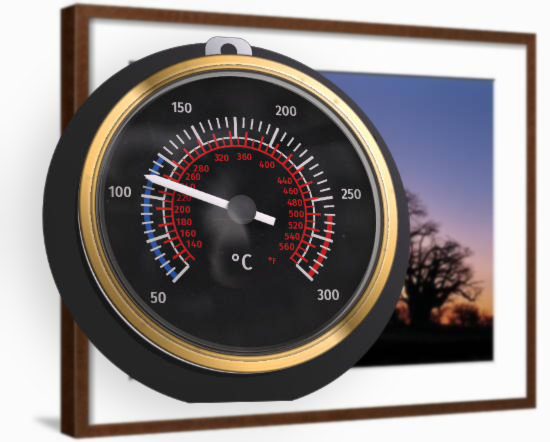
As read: 110 °C
